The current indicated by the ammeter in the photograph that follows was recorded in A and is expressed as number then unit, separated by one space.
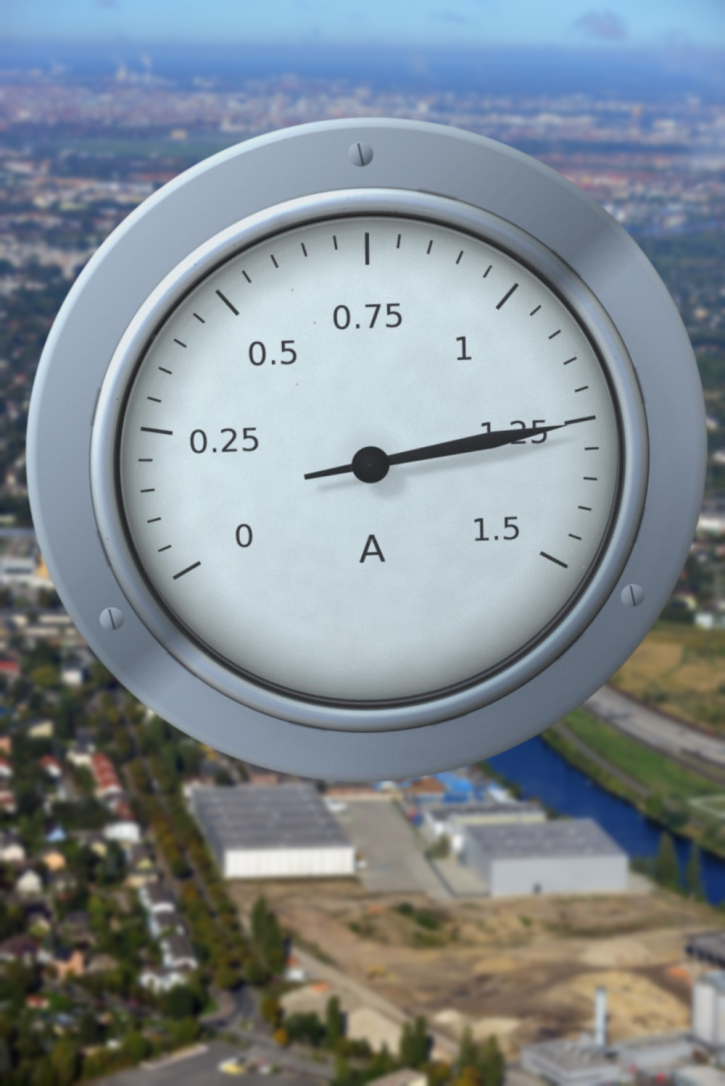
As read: 1.25 A
